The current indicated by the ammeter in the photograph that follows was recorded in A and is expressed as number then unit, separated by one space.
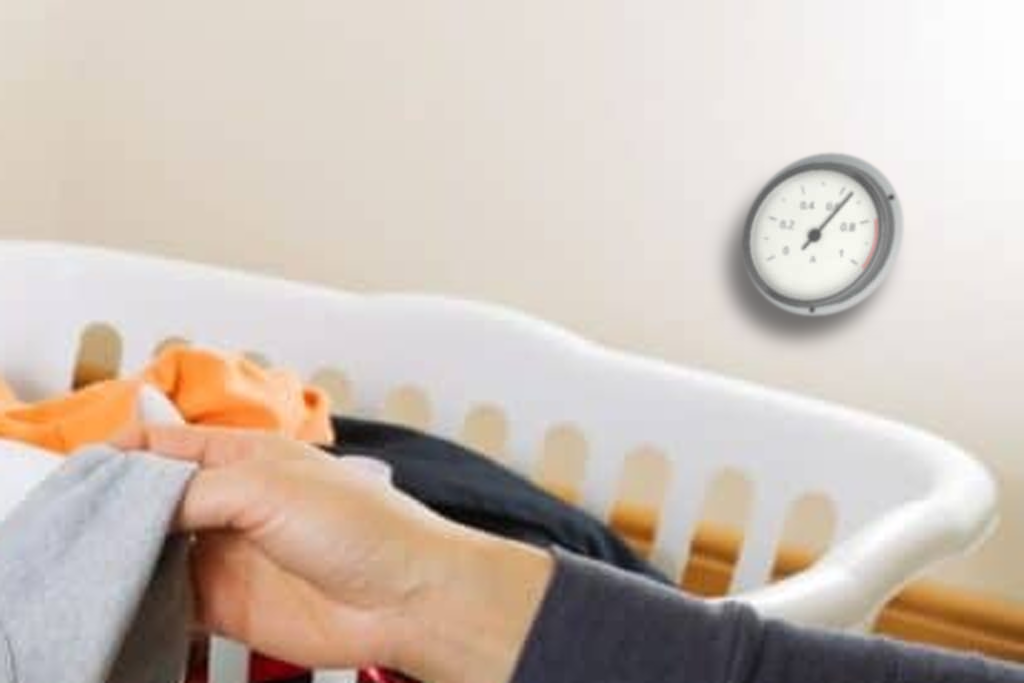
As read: 0.65 A
